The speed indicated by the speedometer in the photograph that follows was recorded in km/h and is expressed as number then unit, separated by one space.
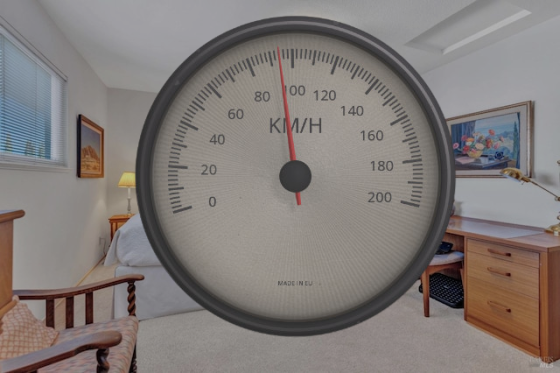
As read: 94 km/h
